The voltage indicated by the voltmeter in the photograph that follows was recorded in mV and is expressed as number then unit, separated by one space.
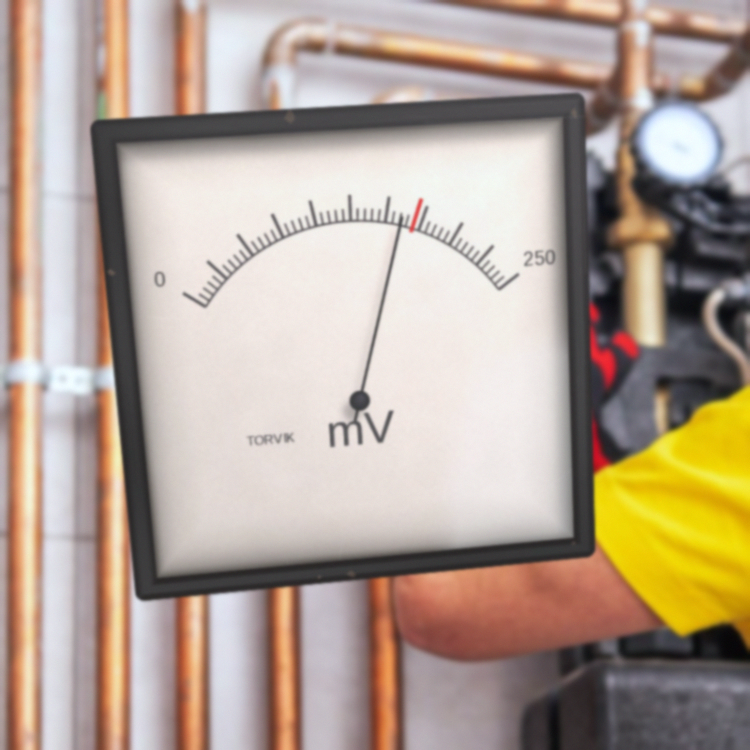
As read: 160 mV
